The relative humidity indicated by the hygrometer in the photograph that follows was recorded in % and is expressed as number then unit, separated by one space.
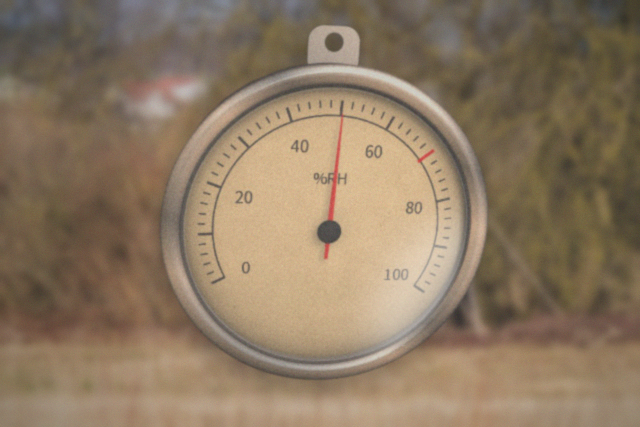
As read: 50 %
